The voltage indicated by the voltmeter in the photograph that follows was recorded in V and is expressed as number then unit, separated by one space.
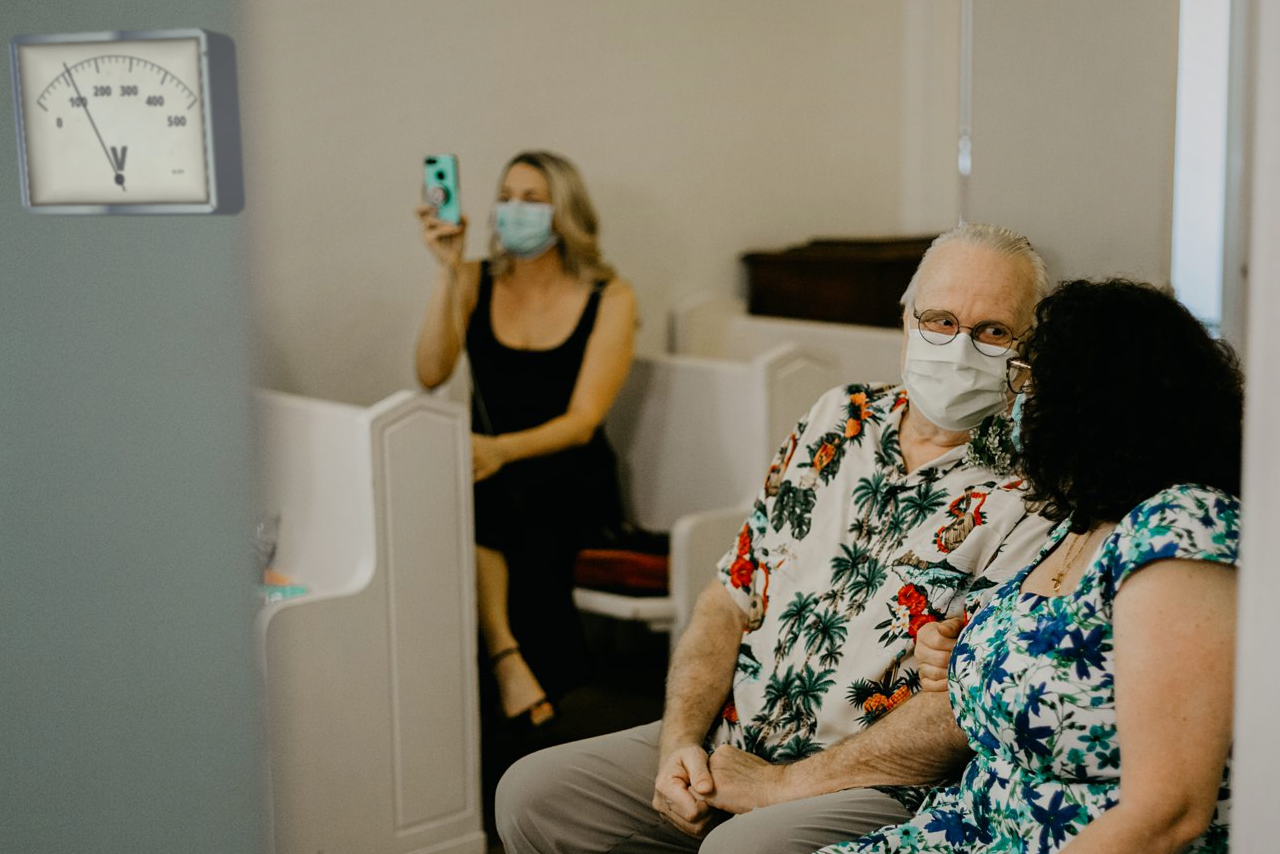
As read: 120 V
